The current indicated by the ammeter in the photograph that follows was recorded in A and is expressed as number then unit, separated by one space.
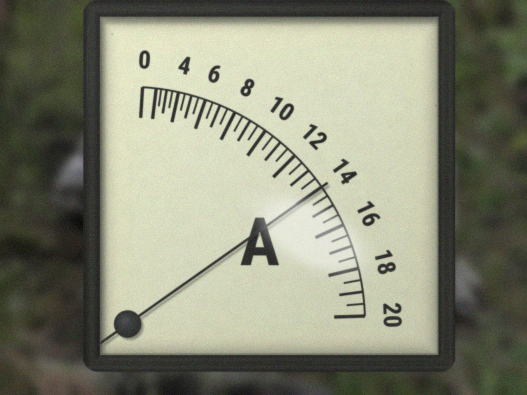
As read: 14 A
